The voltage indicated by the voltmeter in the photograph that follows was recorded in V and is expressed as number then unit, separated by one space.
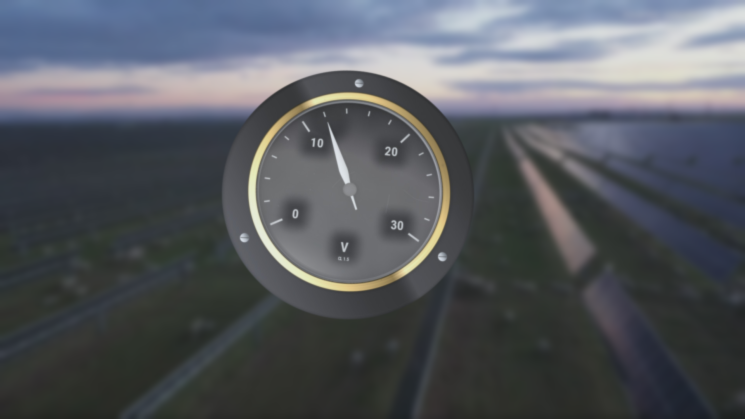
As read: 12 V
